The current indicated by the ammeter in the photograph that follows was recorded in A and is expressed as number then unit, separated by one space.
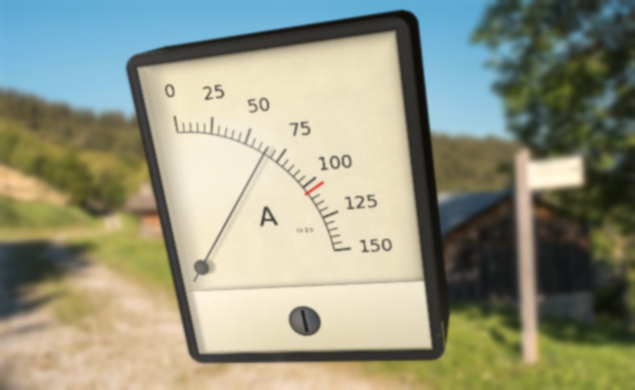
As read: 65 A
